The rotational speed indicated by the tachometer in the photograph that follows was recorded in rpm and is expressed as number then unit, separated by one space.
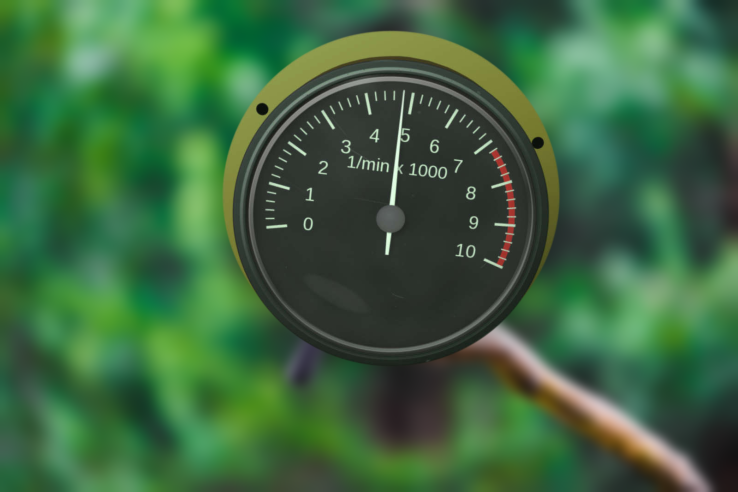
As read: 4800 rpm
